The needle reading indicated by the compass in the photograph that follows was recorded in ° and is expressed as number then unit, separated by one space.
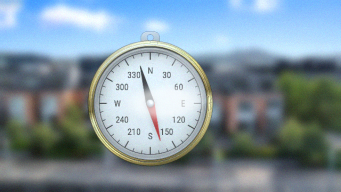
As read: 165 °
